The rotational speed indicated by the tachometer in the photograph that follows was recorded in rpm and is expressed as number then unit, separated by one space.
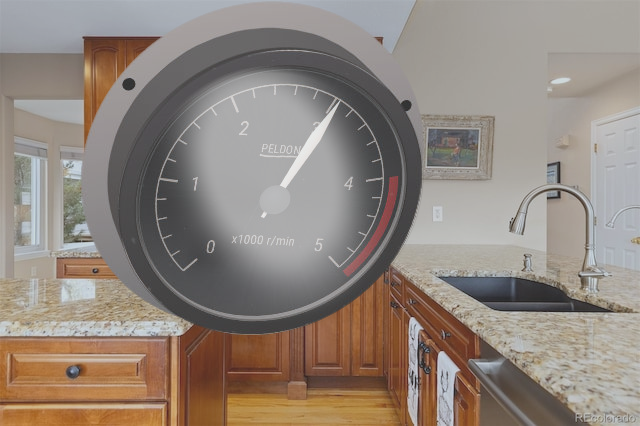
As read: 3000 rpm
